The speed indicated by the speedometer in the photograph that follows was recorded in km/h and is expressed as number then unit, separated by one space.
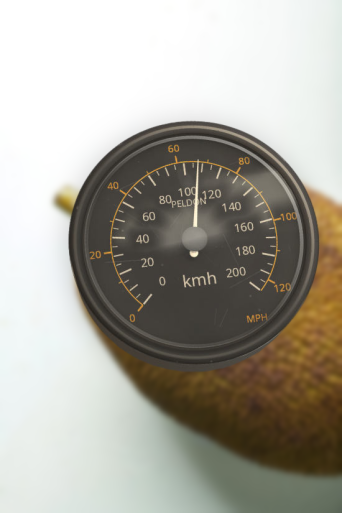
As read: 107.5 km/h
